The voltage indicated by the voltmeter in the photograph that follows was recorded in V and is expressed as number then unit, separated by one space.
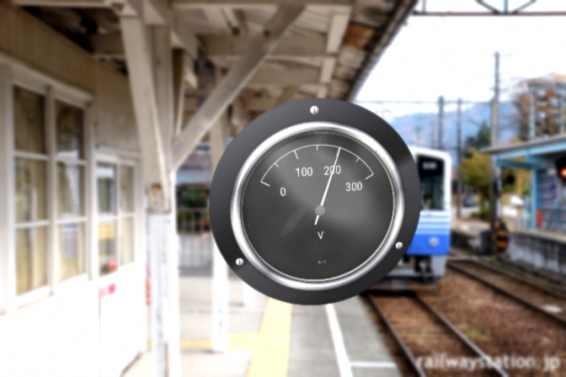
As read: 200 V
